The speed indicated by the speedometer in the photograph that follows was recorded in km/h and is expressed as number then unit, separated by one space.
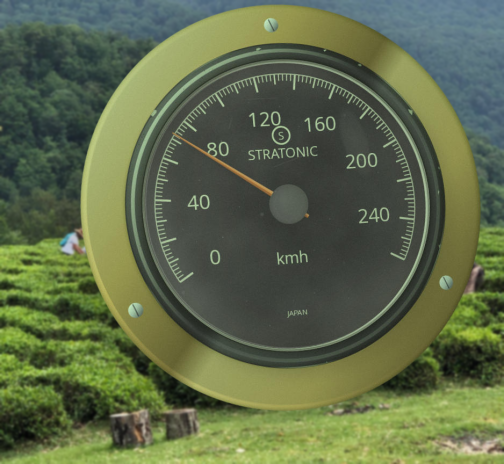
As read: 72 km/h
